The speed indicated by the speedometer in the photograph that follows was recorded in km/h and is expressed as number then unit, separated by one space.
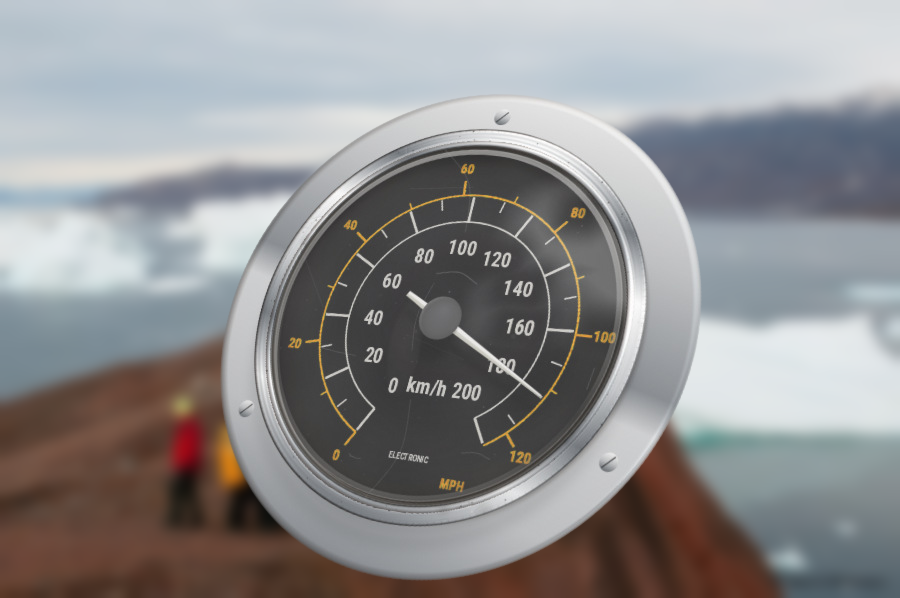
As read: 180 km/h
